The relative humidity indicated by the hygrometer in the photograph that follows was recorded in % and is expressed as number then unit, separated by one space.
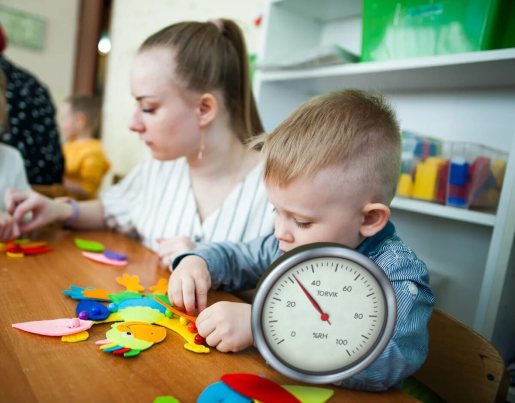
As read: 32 %
